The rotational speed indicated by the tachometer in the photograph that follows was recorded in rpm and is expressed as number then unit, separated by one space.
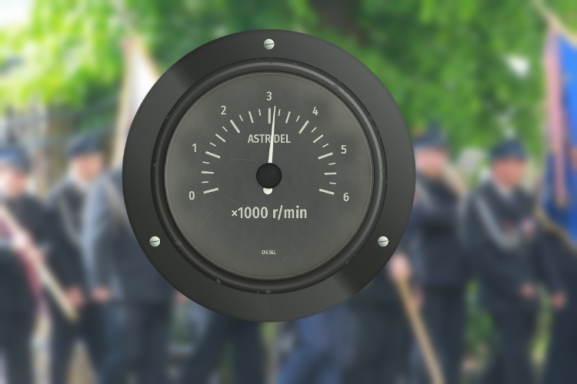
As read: 3125 rpm
